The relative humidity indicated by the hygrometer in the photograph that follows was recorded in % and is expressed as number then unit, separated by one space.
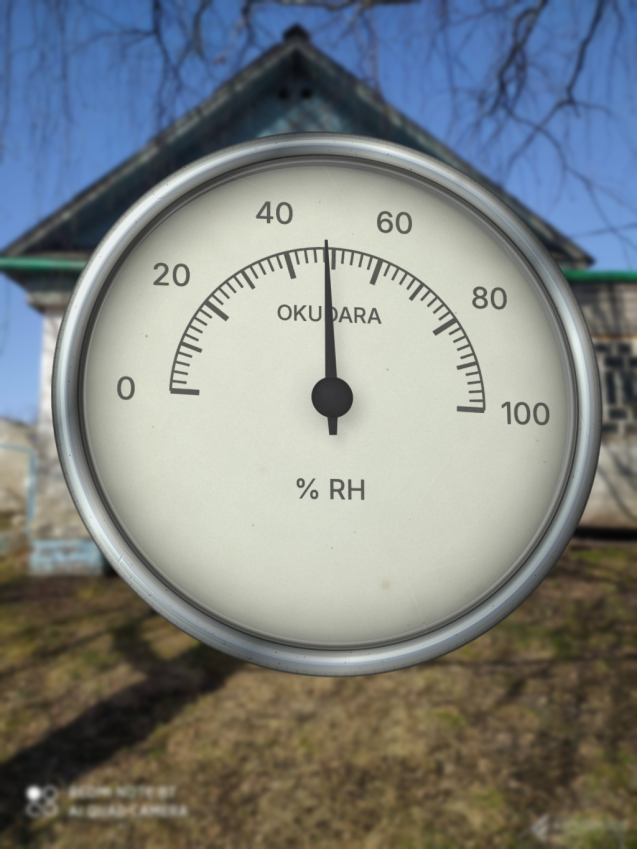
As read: 48 %
